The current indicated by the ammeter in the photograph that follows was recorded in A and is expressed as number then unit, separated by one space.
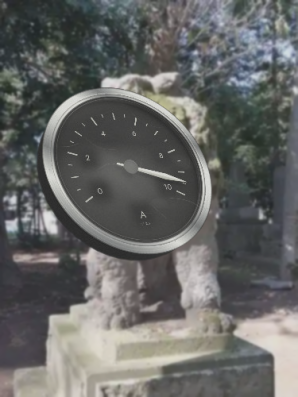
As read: 9.5 A
